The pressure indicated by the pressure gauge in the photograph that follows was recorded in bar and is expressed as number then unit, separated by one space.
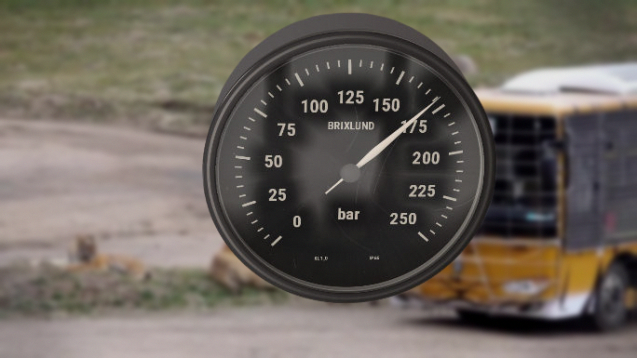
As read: 170 bar
